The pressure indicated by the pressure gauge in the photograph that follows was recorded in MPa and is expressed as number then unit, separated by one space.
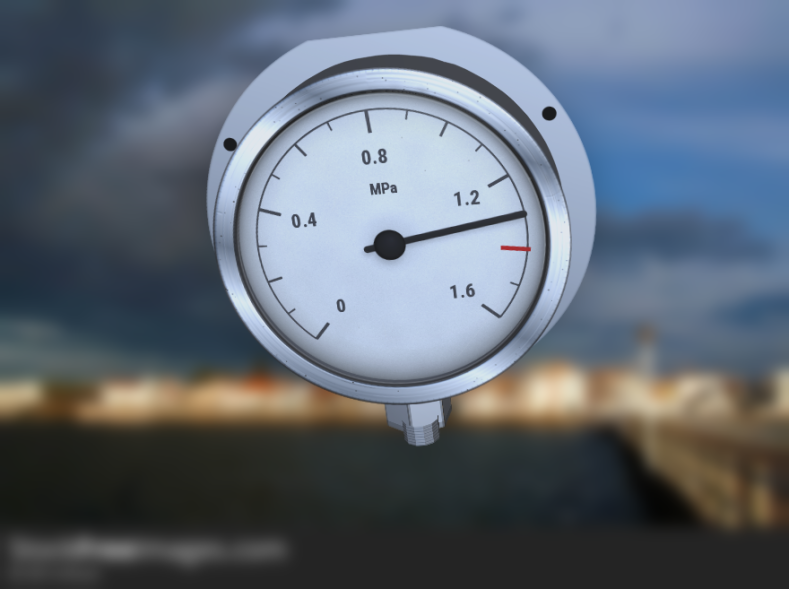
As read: 1.3 MPa
